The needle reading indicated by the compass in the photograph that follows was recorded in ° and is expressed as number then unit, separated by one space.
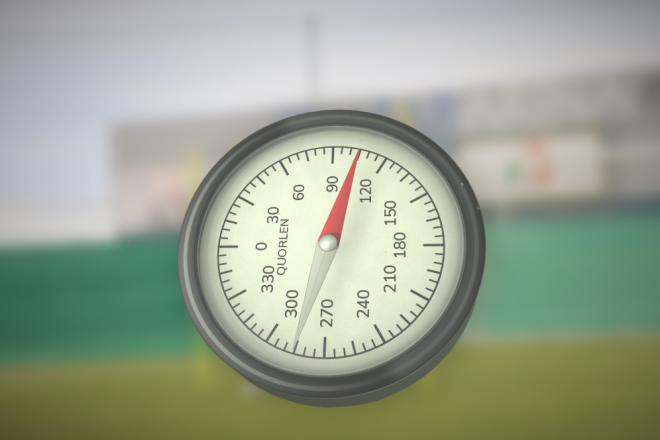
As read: 105 °
